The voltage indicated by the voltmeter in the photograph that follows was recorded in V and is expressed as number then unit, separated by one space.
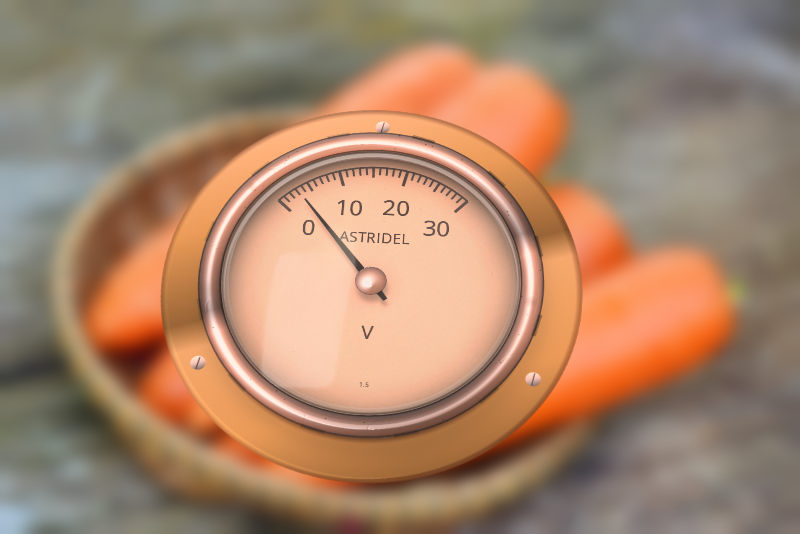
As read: 3 V
